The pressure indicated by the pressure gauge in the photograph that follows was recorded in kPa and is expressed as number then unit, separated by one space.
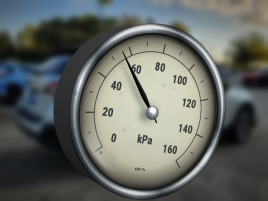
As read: 55 kPa
